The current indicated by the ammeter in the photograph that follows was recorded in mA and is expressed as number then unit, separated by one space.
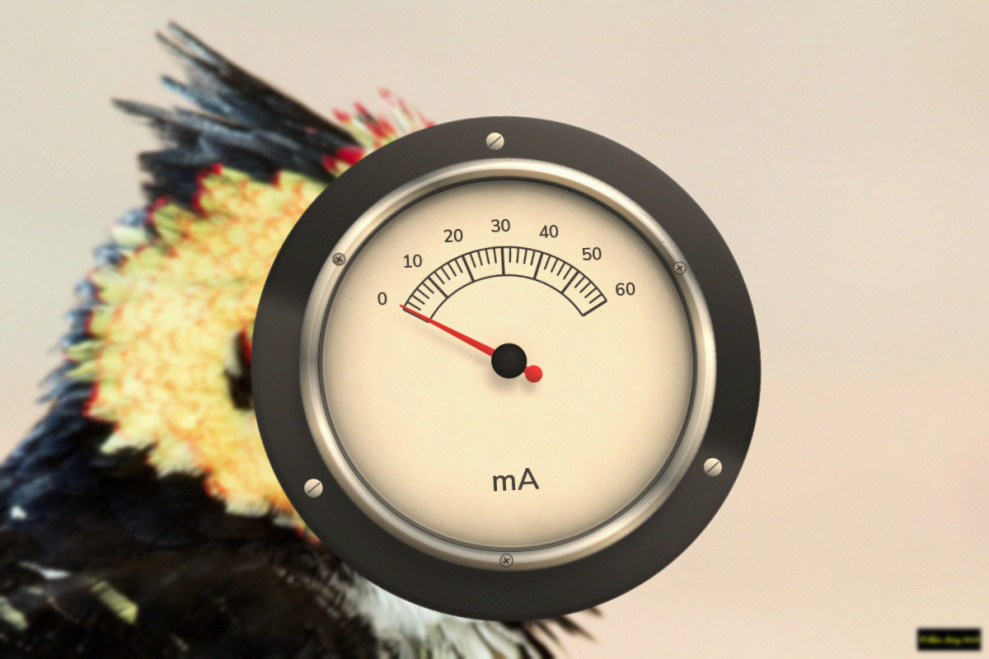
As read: 0 mA
